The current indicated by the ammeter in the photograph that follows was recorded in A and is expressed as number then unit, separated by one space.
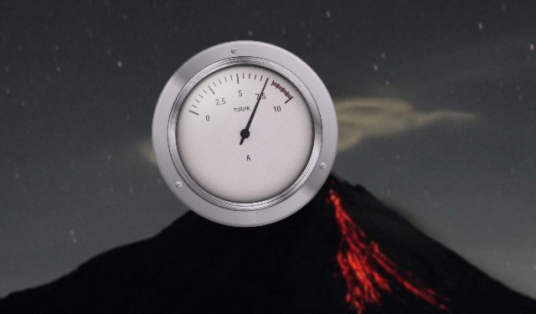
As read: 7.5 A
